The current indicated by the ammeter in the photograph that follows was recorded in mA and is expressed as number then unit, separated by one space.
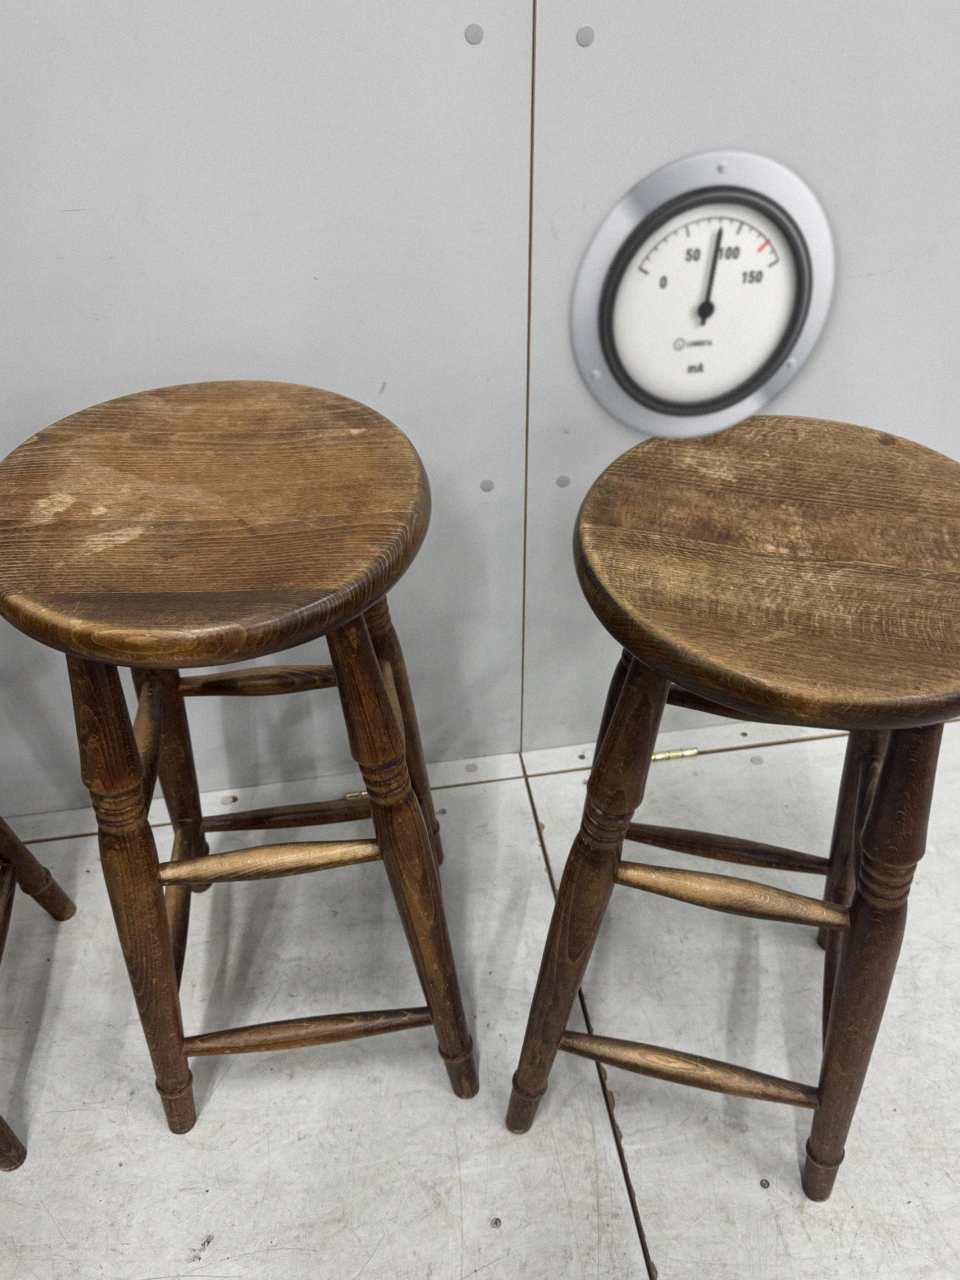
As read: 80 mA
